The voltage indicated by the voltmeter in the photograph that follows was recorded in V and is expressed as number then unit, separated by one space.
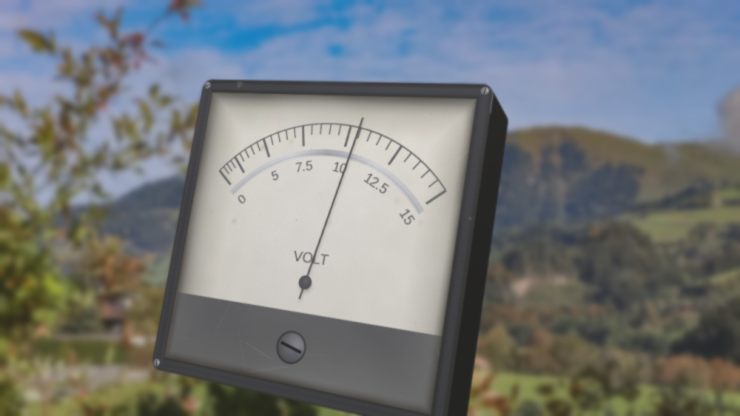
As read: 10.5 V
